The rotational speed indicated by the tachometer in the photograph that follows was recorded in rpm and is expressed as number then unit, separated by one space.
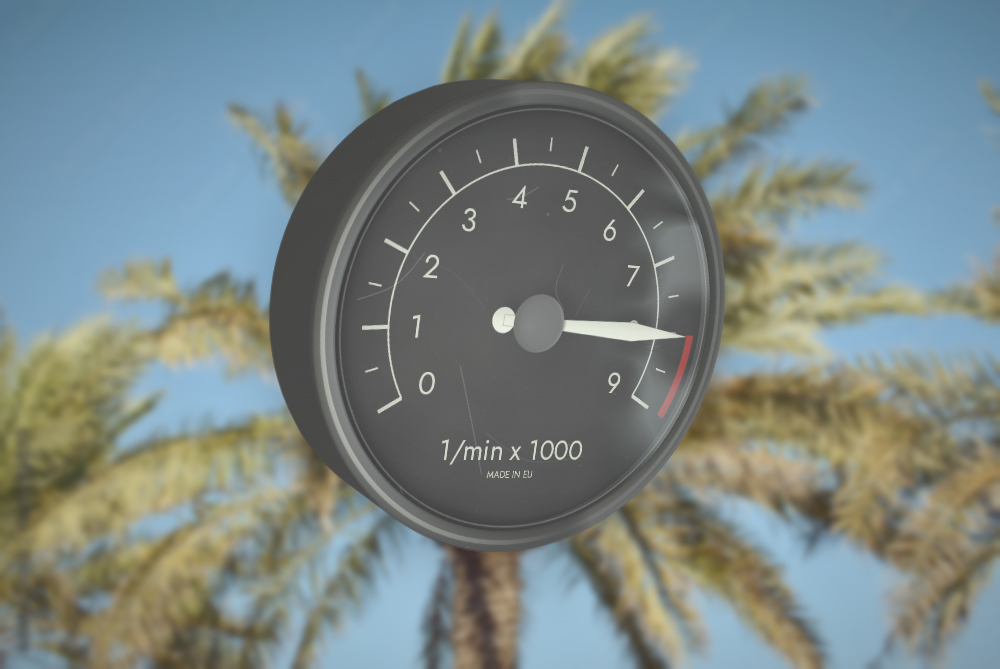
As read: 8000 rpm
